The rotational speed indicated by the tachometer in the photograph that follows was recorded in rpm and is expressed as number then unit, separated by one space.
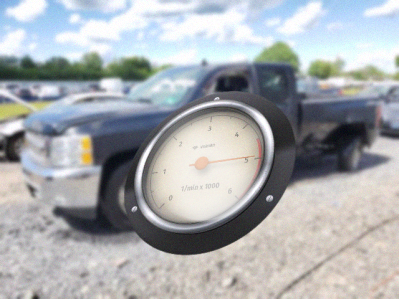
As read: 5000 rpm
